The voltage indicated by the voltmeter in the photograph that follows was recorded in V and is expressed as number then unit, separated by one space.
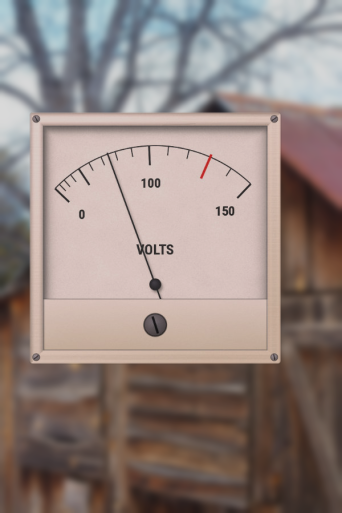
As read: 75 V
